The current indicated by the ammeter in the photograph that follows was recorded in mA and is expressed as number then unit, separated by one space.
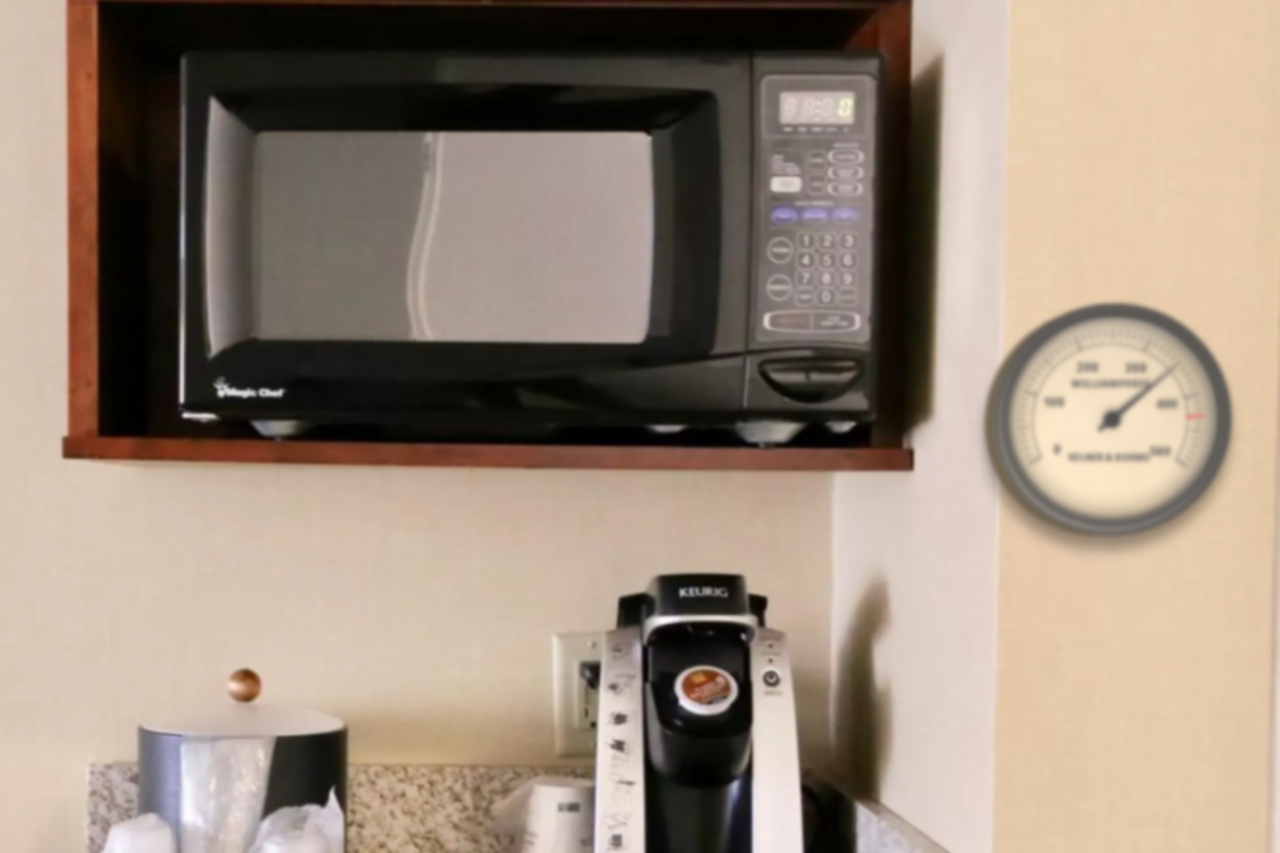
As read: 350 mA
